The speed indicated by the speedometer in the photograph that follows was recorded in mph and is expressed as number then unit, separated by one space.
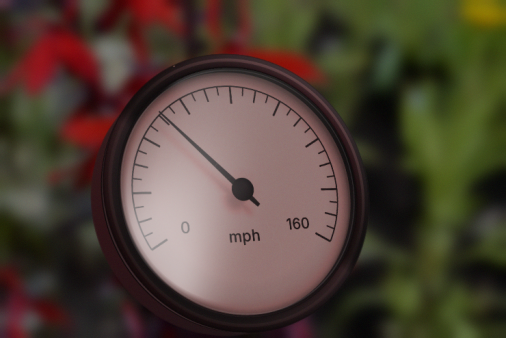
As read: 50 mph
